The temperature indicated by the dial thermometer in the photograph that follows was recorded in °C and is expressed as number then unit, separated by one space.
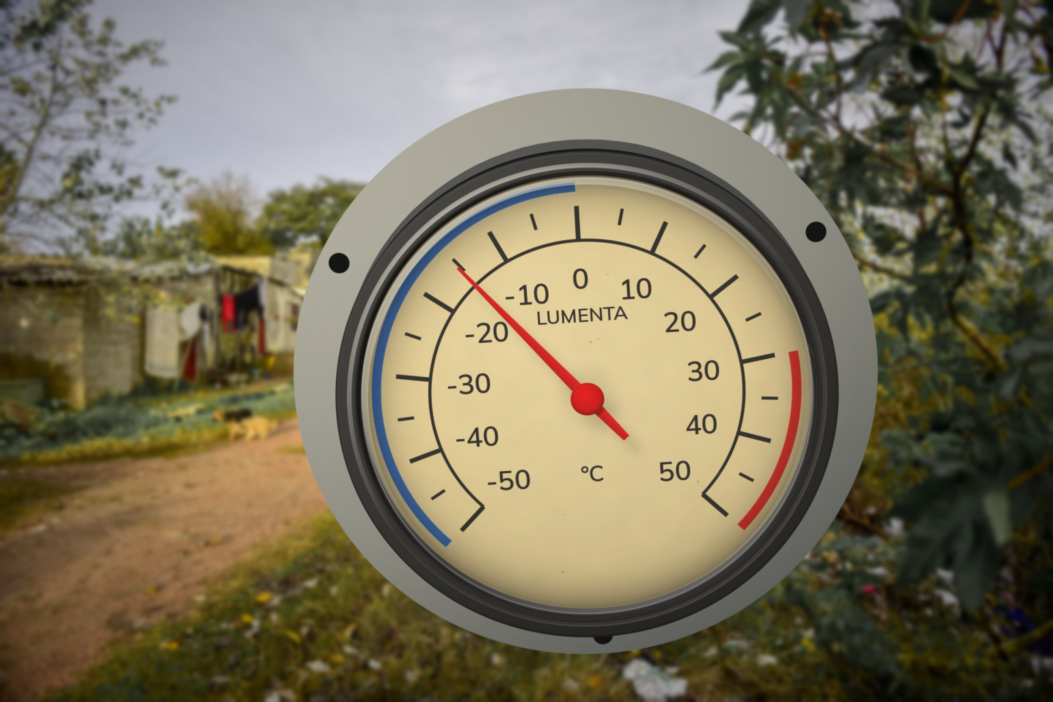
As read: -15 °C
